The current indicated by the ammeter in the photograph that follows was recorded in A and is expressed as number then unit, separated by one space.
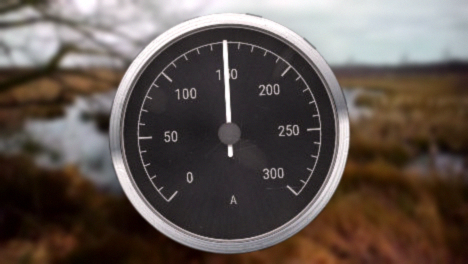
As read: 150 A
